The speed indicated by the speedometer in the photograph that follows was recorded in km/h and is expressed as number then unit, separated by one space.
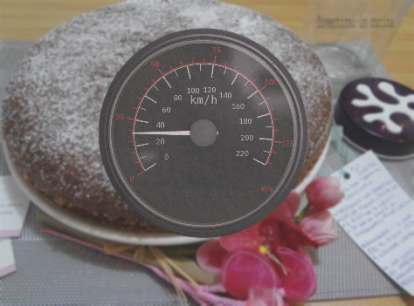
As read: 30 km/h
